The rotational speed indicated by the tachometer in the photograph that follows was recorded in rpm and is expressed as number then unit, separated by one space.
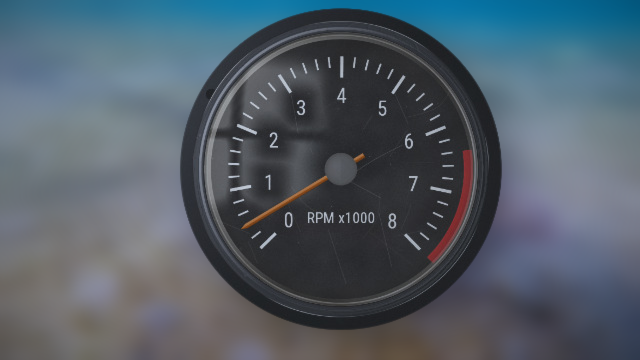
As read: 400 rpm
